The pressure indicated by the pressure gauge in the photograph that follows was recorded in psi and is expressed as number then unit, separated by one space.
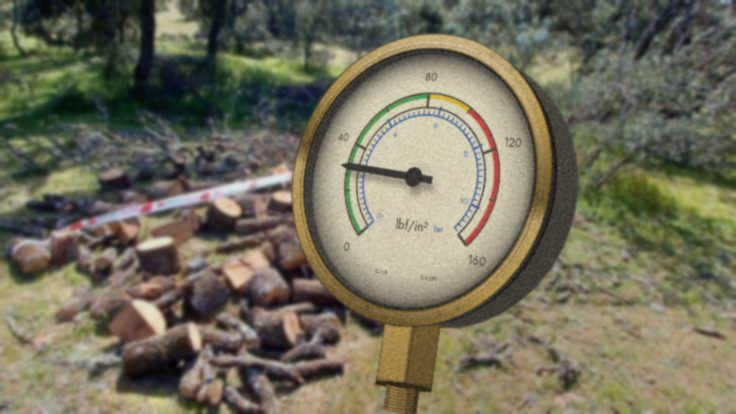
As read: 30 psi
